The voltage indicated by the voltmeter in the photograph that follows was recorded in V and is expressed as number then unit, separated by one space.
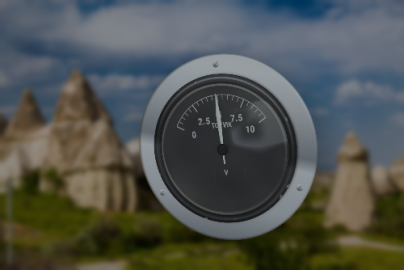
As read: 5 V
